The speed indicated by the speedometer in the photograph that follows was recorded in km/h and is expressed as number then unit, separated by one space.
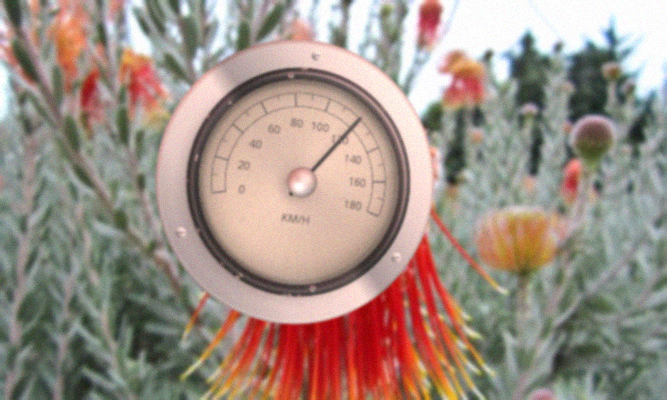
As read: 120 km/h
